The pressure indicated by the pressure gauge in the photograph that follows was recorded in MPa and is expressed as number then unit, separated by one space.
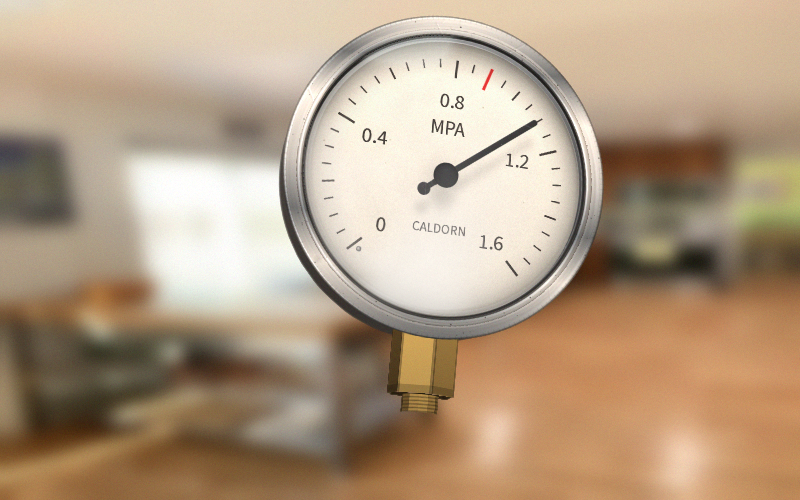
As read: 1.1 MPa
